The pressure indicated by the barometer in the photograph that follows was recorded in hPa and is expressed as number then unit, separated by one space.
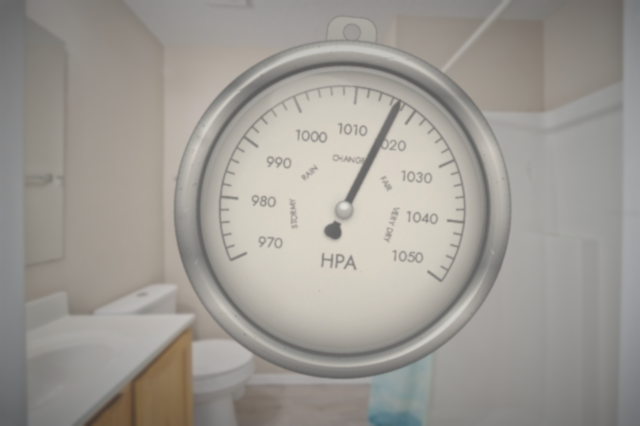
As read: 1017 hPa
